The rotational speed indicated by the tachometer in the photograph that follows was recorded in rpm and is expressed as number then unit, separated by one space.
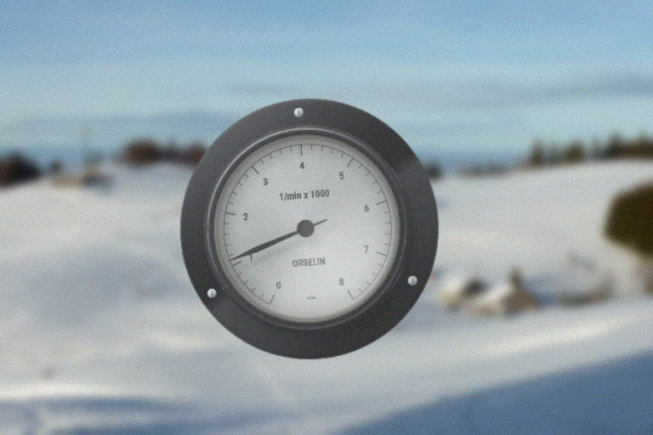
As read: 1100 rpm
